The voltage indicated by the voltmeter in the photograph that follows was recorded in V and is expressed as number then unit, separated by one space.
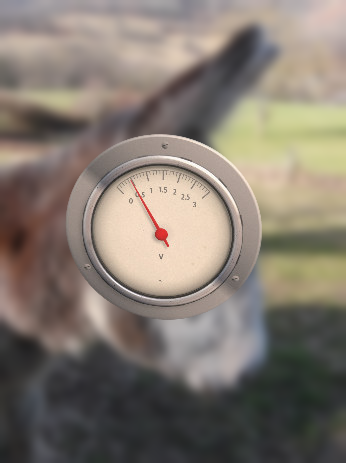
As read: 0.5 V
